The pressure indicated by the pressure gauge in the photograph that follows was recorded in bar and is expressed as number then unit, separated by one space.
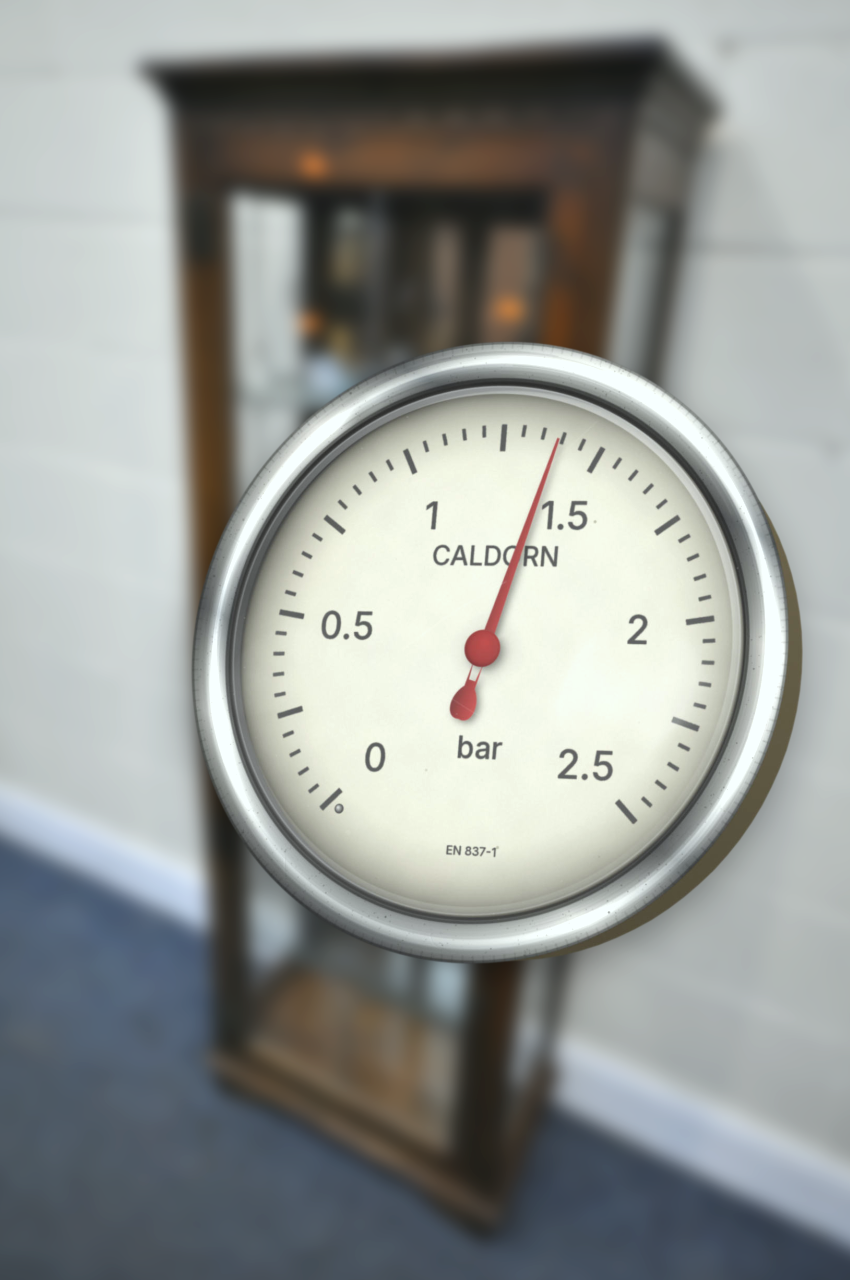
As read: 1.4 bar
